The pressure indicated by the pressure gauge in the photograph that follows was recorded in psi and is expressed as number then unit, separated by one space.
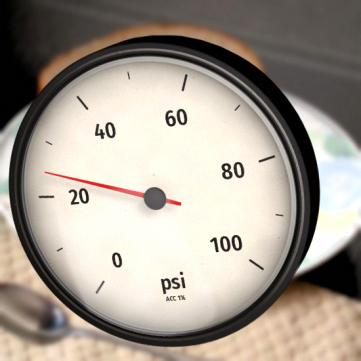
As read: 25 psi
